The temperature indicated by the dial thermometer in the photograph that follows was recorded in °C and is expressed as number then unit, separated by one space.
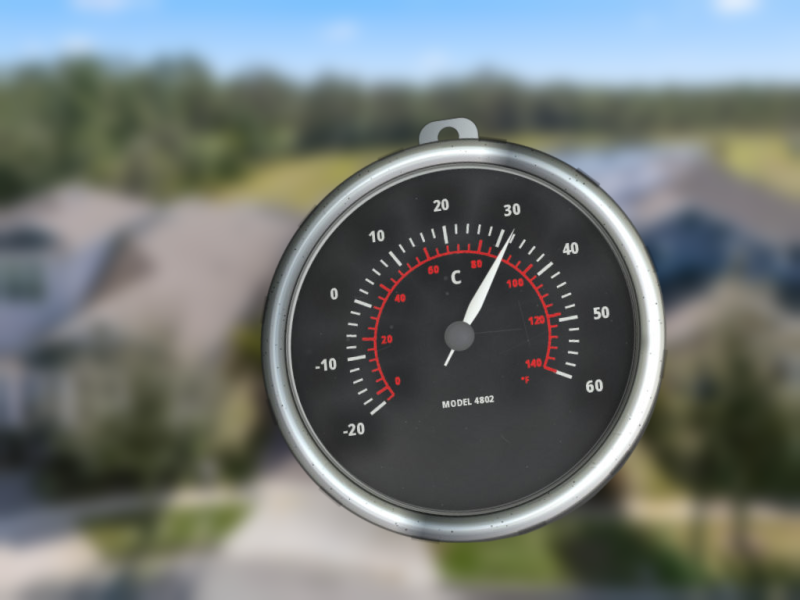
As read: 32 °C
